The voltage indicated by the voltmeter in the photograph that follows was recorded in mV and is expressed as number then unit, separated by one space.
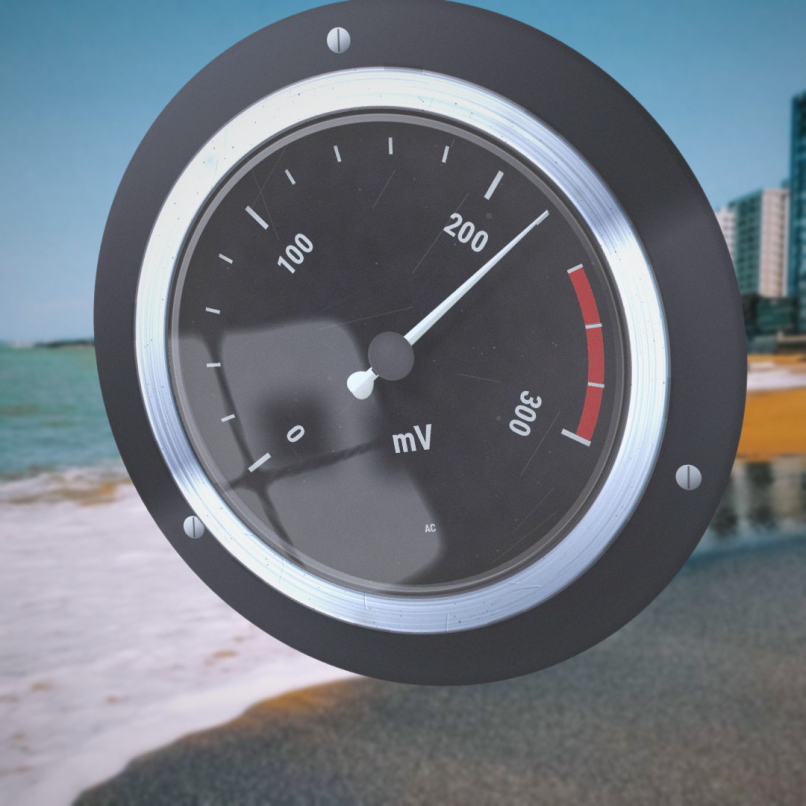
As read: 220 mV
